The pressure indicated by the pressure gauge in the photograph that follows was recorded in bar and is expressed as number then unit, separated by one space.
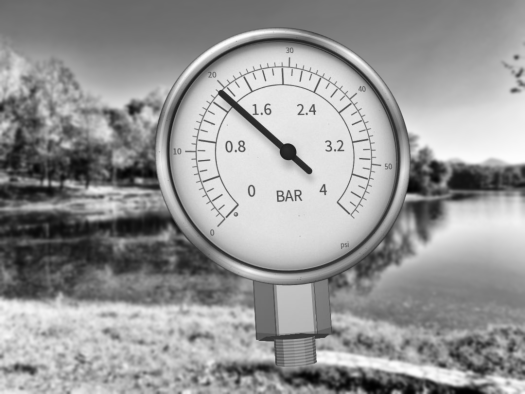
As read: 1.3 bar
